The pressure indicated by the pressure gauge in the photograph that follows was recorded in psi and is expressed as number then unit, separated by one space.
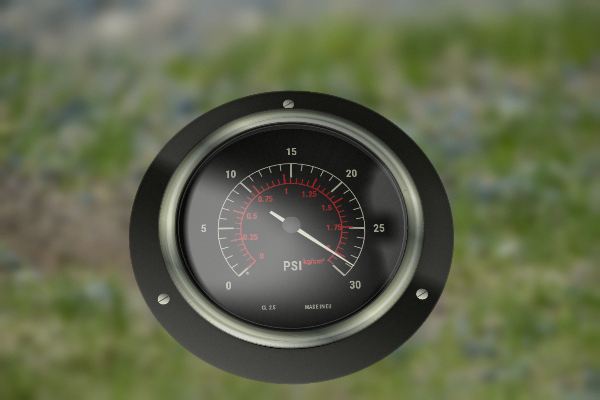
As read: 29 psi
